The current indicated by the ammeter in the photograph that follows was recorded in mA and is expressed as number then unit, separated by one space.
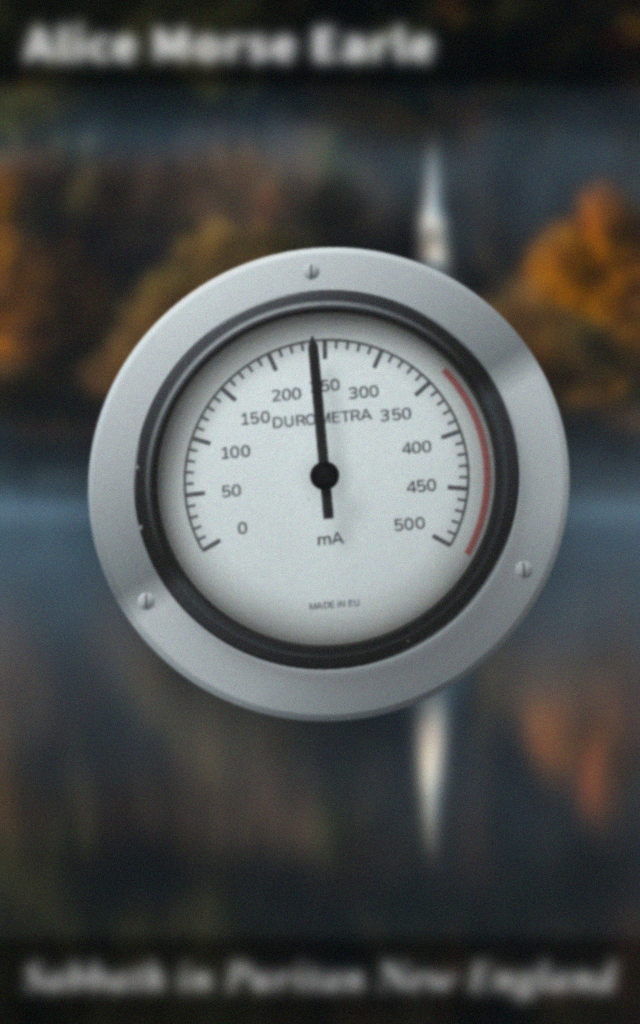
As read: 240 mA
